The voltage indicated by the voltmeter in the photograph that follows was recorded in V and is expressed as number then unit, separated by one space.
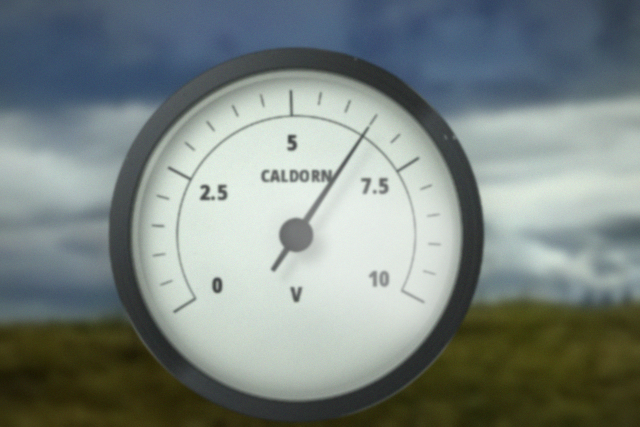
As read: 6.5 V
